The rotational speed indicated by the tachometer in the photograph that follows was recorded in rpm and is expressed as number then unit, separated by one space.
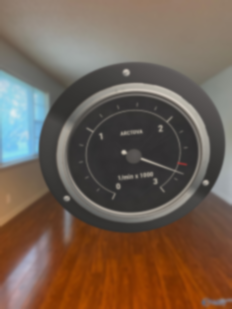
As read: 2700 rpm
